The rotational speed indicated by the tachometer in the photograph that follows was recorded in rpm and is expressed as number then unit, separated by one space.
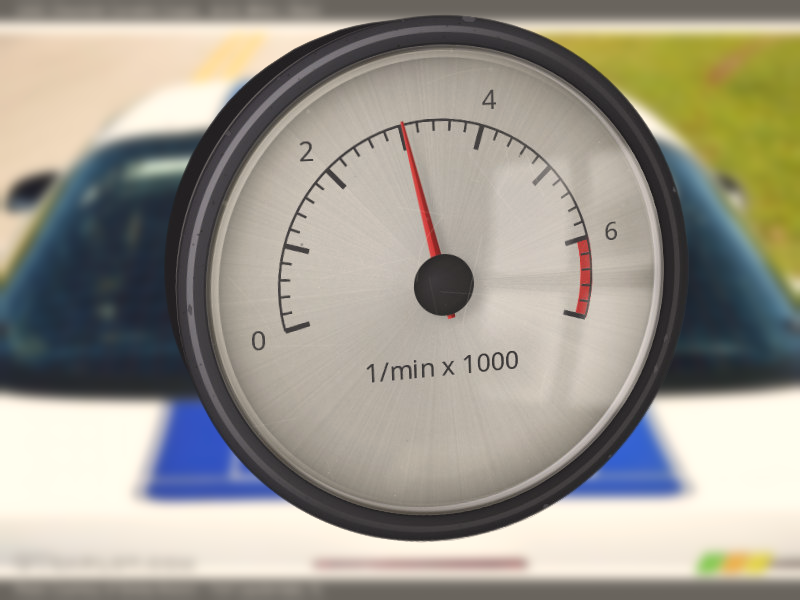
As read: 3000 rpm
